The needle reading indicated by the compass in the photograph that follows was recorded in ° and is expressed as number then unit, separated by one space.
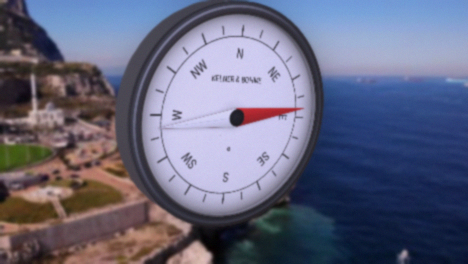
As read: 82.5 °
